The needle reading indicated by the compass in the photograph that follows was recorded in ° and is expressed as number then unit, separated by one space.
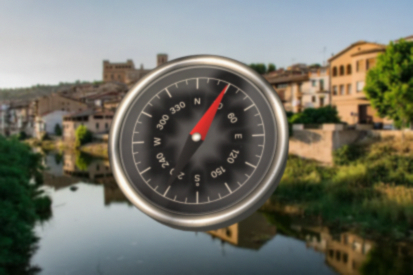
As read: 30 °
